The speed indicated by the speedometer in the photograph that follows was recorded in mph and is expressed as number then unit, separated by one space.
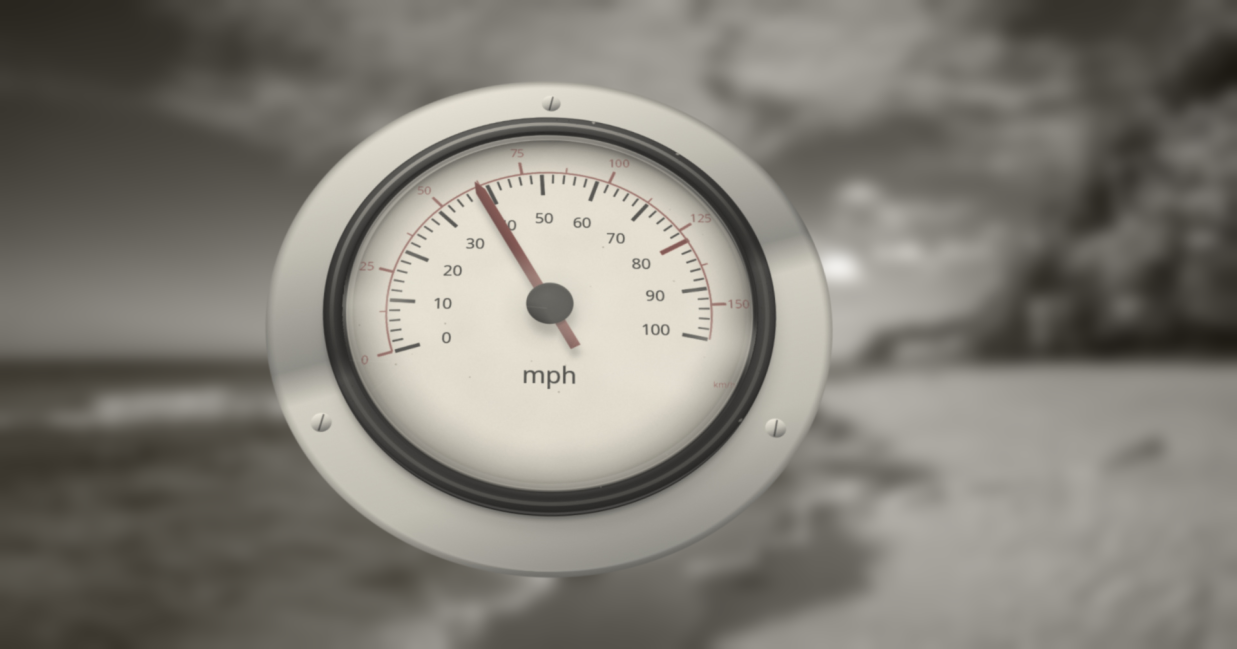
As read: 38 mph
